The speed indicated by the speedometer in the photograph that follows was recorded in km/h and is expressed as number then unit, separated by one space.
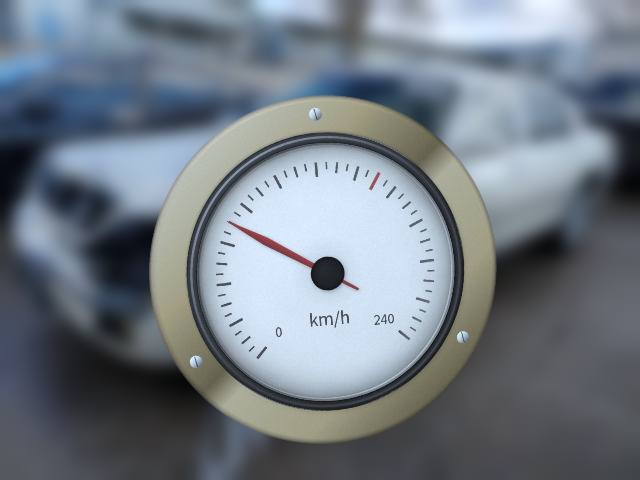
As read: 70 km/h
